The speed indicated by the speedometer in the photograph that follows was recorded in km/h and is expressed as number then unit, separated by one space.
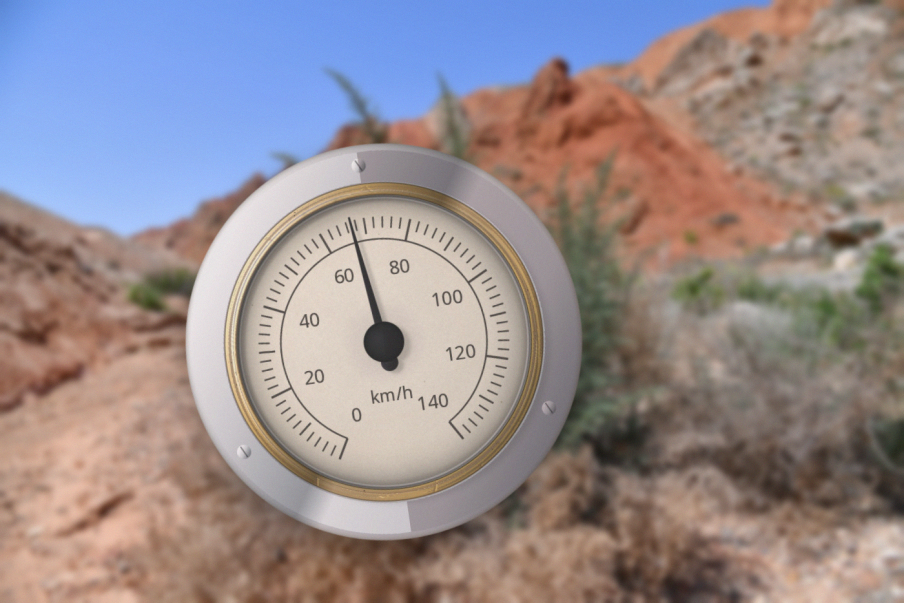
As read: 67 km/h
